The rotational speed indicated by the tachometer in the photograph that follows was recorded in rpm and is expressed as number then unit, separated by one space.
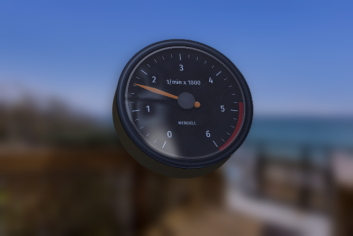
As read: 1600 rpm
